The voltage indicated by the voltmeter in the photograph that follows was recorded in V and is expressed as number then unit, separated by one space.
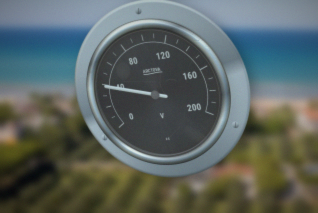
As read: 40 V
